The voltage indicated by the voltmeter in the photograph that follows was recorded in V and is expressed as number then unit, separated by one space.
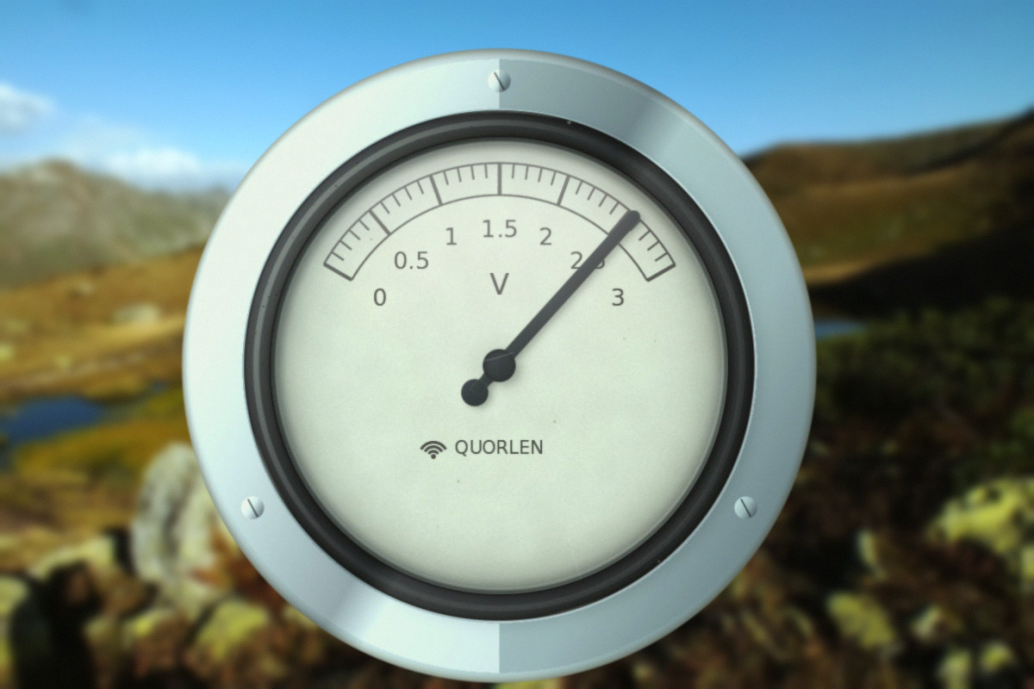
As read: 2.55 V
